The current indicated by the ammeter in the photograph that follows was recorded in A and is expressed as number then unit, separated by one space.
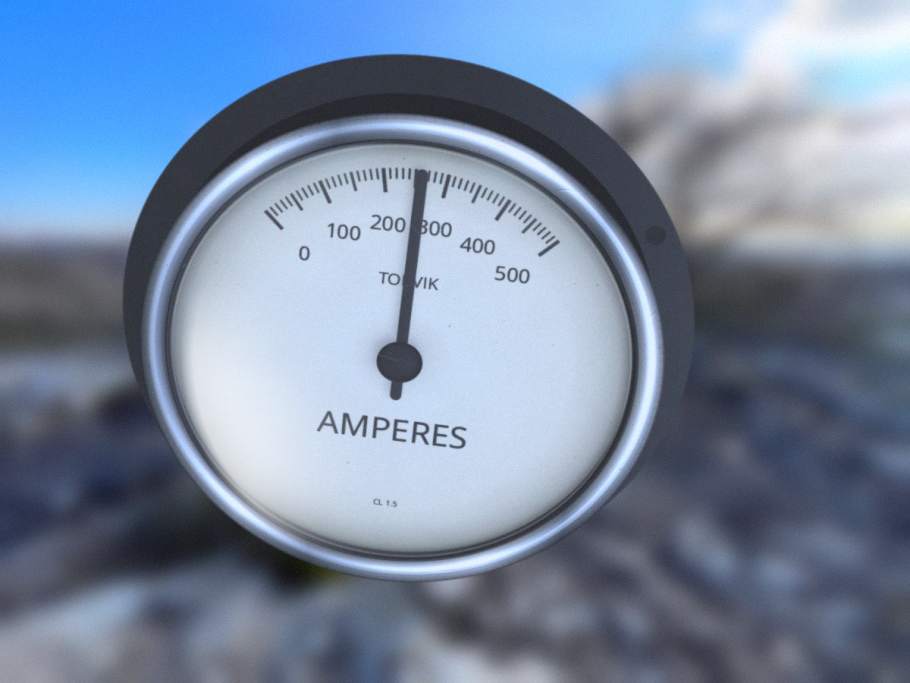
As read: 260 A
